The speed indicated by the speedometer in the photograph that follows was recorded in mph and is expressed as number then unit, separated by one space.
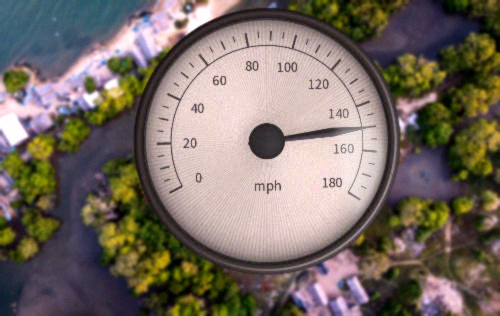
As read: 150 mph
